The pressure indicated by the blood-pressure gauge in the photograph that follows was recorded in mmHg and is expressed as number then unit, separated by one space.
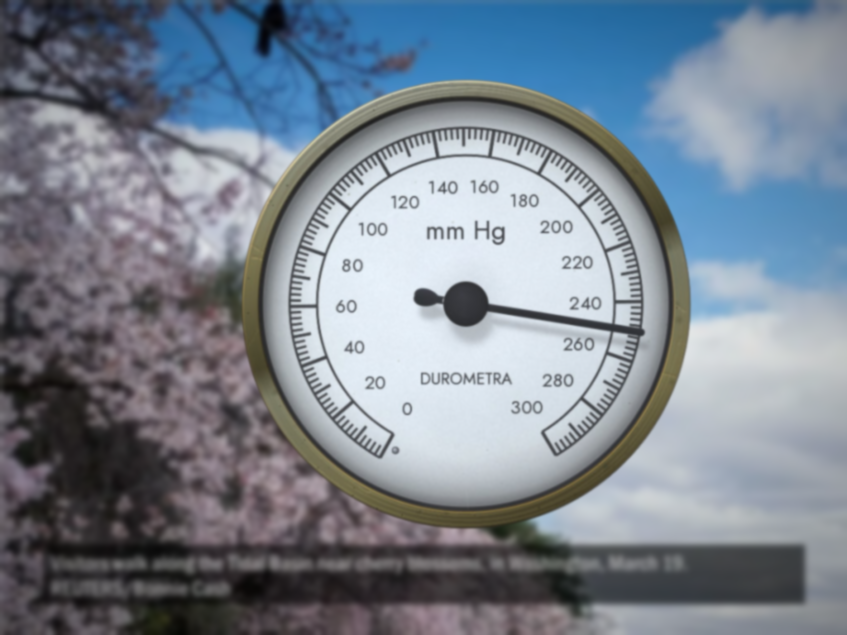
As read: 250 mmHg
